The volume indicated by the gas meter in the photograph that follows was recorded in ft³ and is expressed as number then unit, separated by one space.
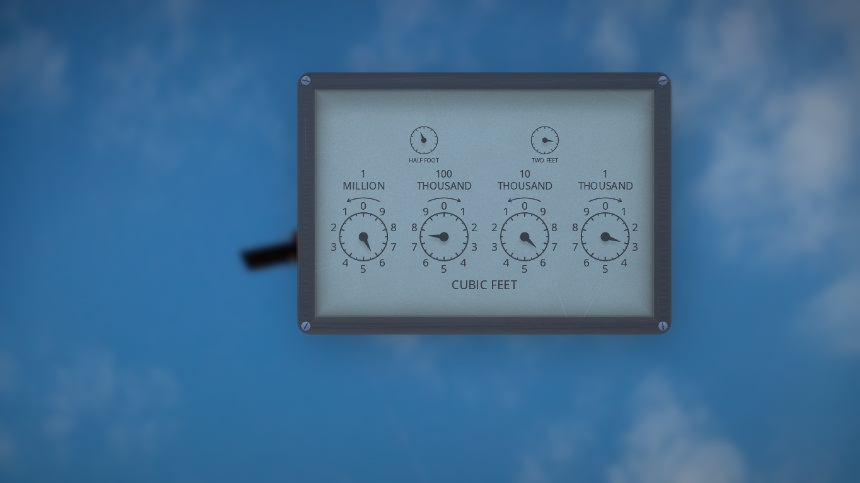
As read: 576300 ft³
